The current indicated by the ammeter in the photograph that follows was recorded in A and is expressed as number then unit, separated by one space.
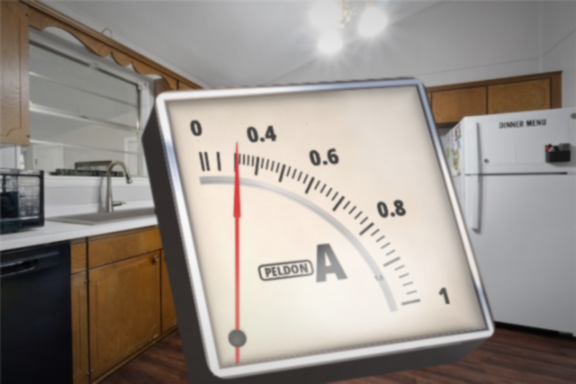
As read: 0.3 A
